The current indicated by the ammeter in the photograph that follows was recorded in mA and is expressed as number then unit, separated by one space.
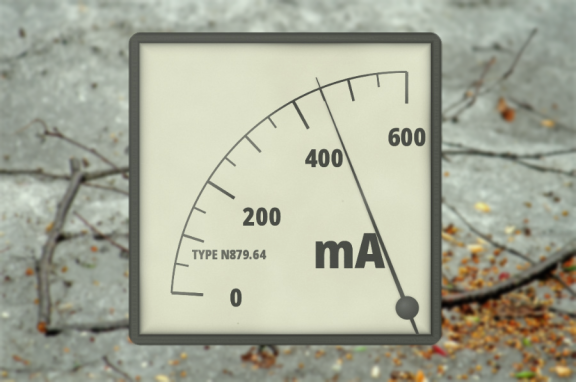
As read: 450 mA
